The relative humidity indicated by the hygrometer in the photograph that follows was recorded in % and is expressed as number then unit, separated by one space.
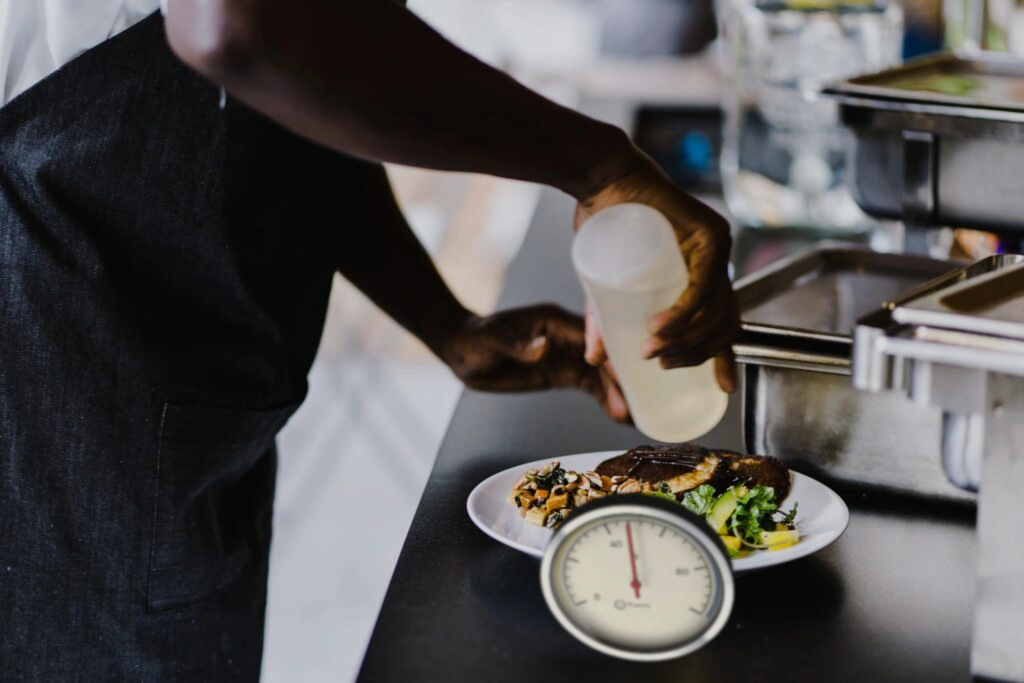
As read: 48 %
